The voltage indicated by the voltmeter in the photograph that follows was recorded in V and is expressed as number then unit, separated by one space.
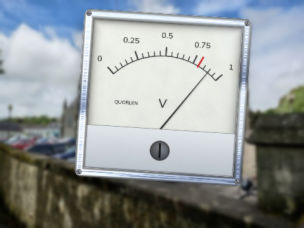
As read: 0.9 V
